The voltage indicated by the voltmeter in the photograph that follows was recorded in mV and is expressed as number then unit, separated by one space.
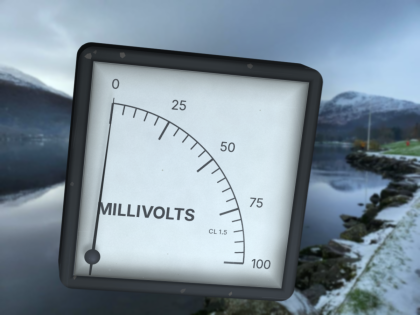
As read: 0 mV
